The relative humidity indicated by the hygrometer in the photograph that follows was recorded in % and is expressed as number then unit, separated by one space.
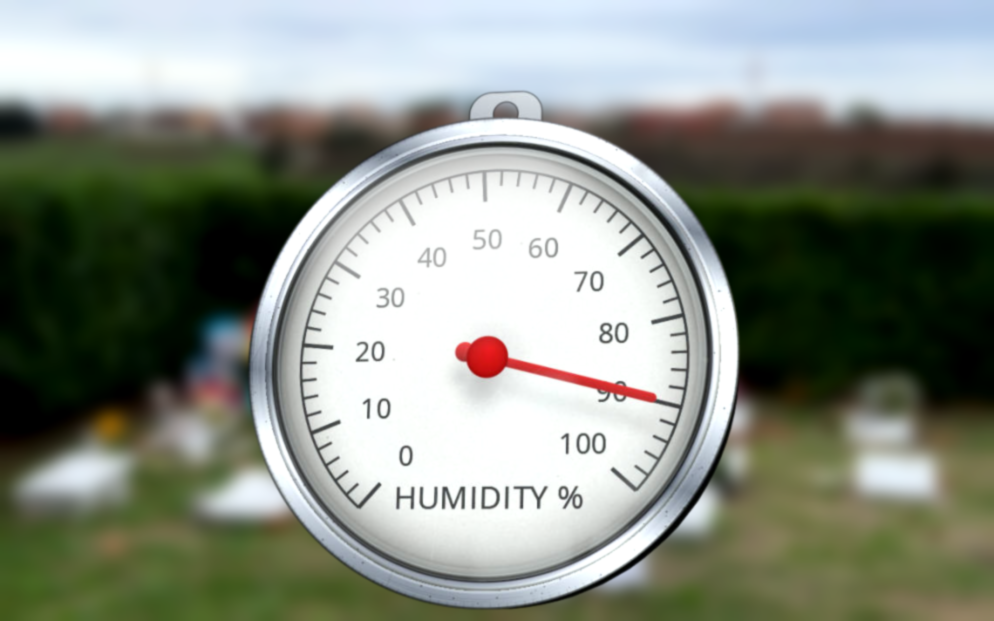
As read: 90 %
